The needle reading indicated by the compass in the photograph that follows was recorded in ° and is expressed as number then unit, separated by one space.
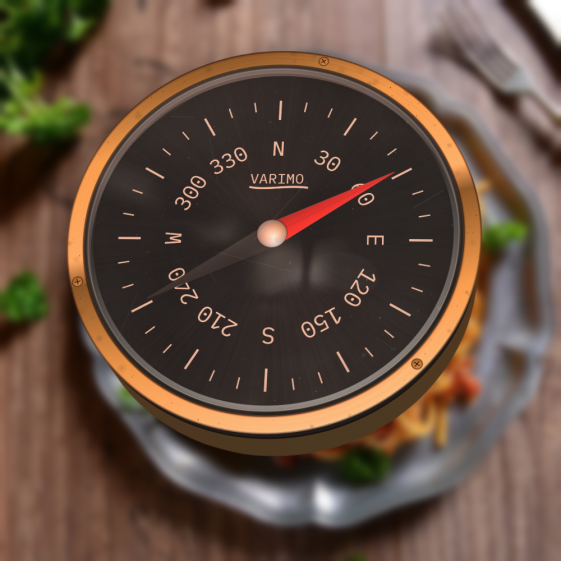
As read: 60 °
